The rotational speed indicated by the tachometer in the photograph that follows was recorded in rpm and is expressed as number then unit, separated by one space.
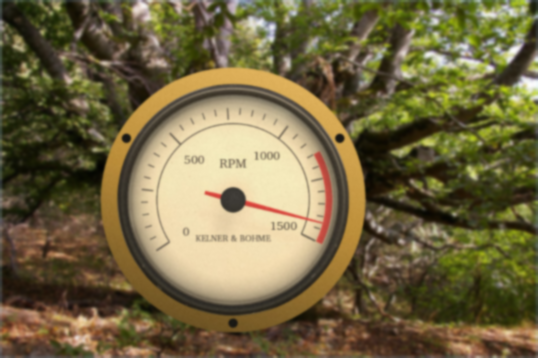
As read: 1425 rpm
